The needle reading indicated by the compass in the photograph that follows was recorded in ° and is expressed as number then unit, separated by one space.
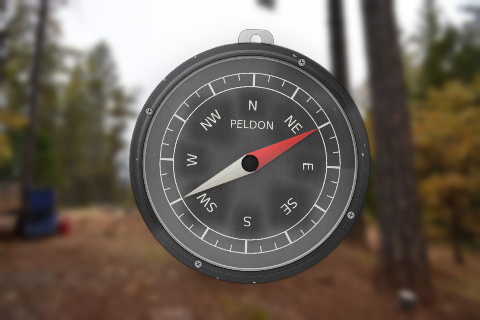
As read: 60 °
